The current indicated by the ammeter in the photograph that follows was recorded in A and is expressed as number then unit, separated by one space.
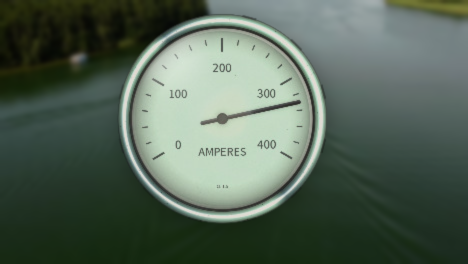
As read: 330 A
